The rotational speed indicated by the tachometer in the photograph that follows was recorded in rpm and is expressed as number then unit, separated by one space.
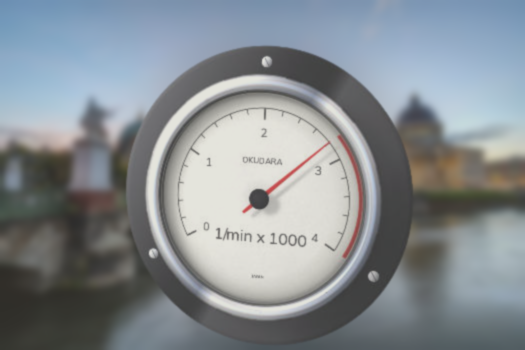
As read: 2800 rpm
